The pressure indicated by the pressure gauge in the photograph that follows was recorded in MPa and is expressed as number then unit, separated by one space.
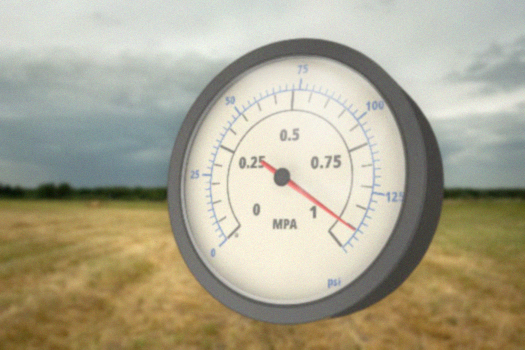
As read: 0.95 MPa
